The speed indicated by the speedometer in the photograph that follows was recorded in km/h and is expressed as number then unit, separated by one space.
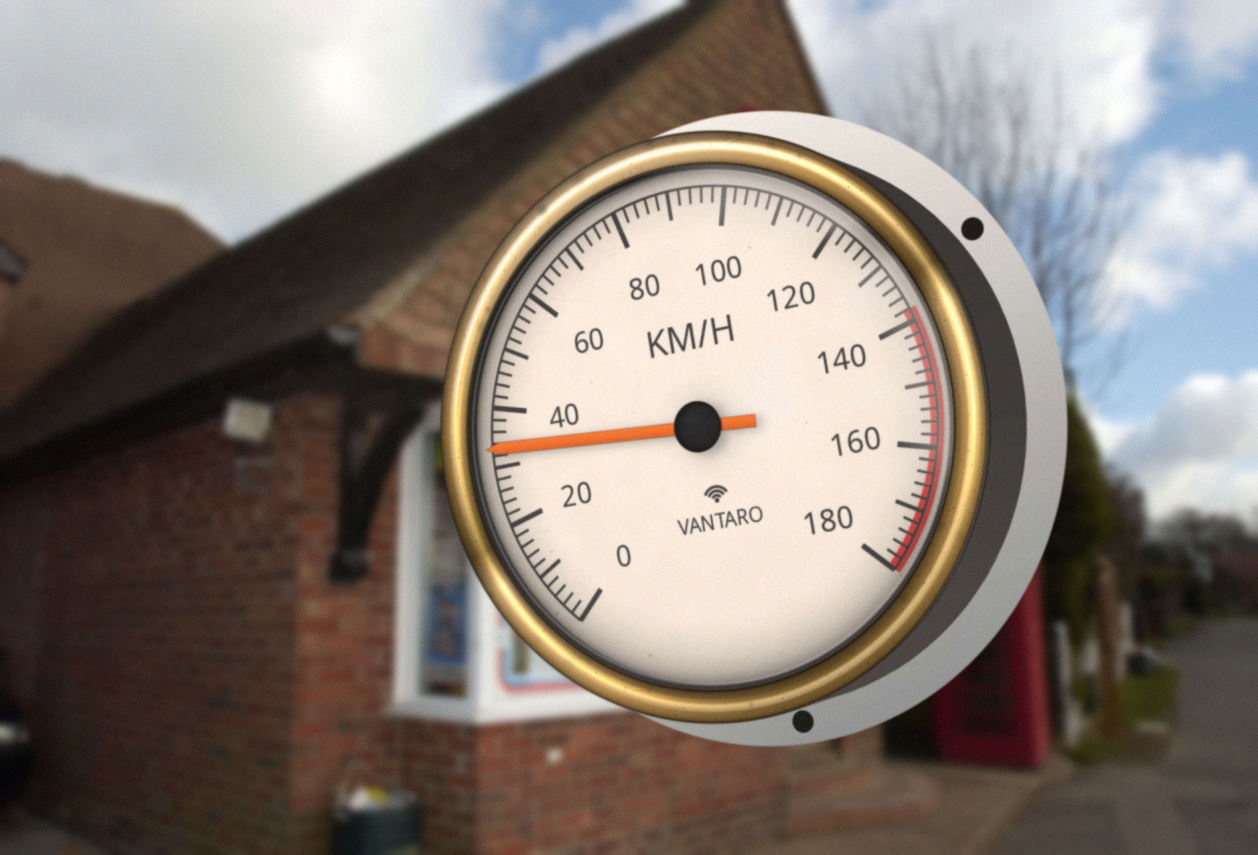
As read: 33 km/h
